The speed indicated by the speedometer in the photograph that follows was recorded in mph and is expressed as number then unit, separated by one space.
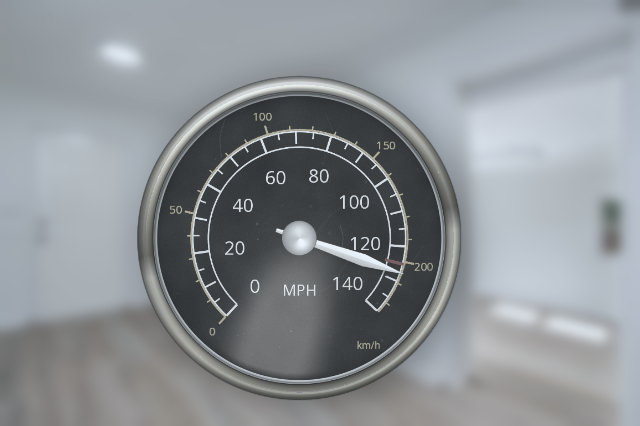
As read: 127.5 mph
